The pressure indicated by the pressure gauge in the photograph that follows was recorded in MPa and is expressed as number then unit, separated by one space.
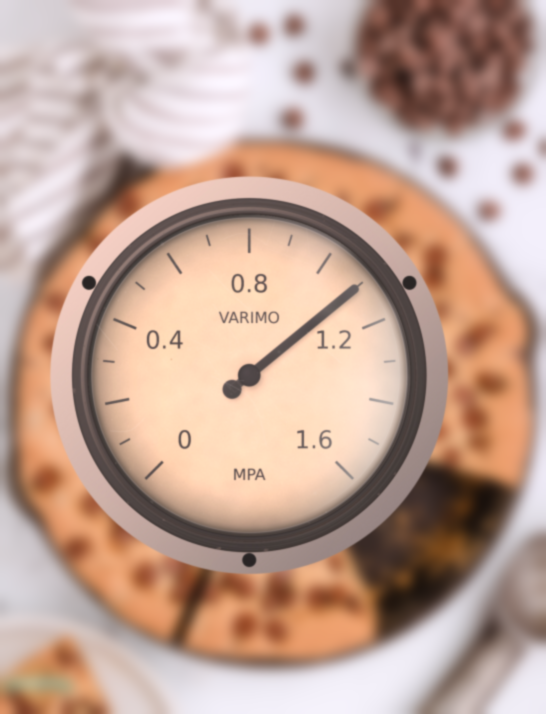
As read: 1.1 MPa
